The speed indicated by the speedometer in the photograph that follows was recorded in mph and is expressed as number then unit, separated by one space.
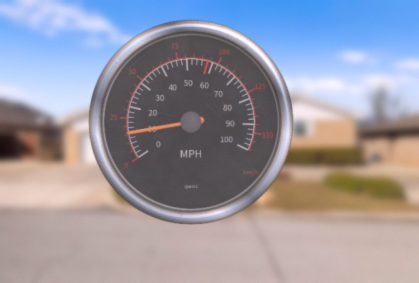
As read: 10 mph
